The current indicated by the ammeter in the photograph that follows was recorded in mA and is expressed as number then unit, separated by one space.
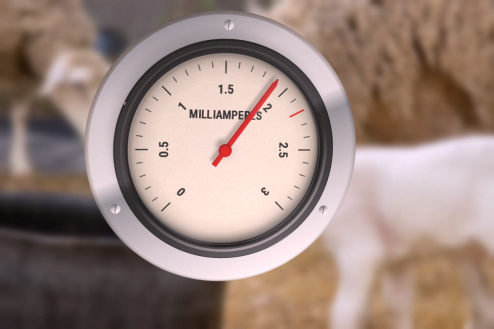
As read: 1.9 mA
